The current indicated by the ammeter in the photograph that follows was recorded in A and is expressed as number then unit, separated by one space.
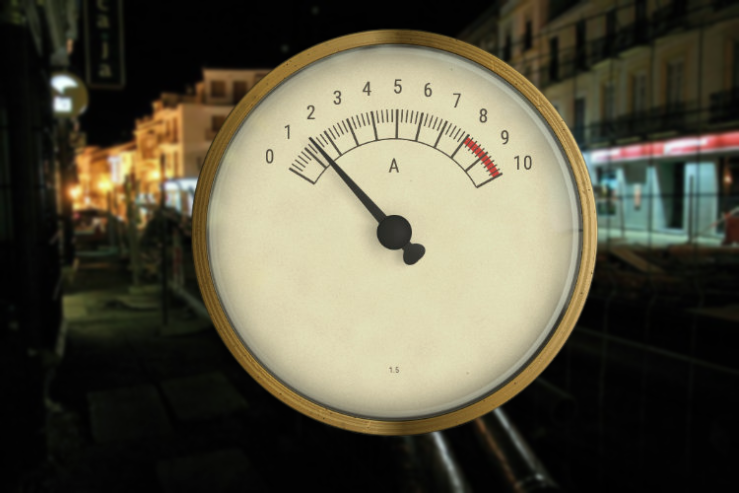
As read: 1.4 A
